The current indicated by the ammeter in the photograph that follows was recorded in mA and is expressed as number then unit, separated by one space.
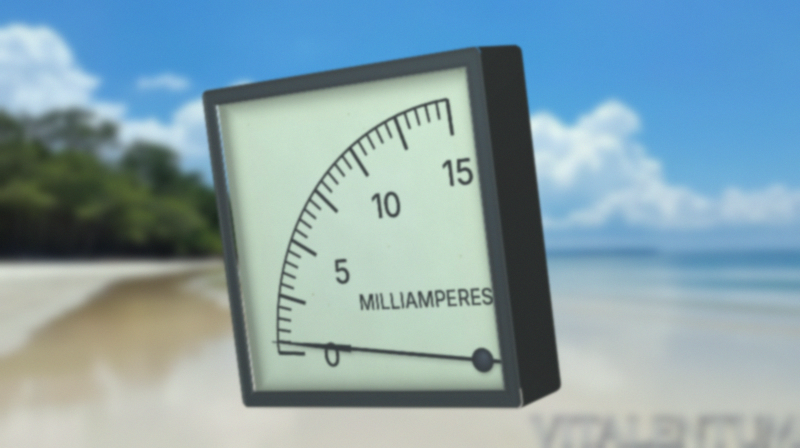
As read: 0.5 mA
